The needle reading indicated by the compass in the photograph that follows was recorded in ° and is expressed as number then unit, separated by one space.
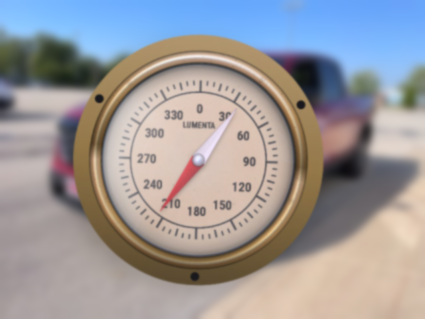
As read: 215 °
